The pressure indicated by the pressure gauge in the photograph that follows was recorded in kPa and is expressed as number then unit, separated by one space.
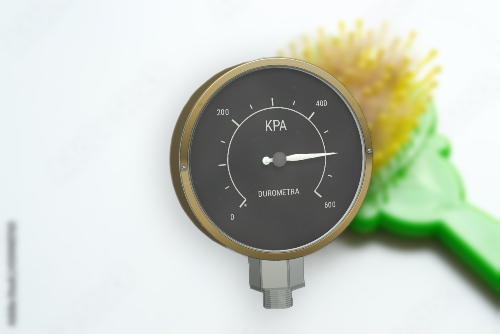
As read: 500 kPa
